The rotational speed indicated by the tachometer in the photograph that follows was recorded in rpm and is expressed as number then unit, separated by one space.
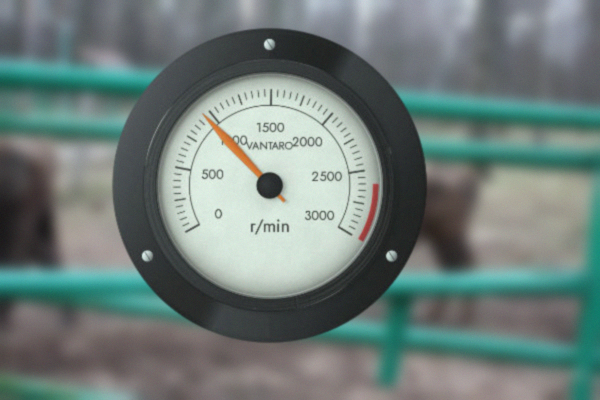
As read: 950 rpm
